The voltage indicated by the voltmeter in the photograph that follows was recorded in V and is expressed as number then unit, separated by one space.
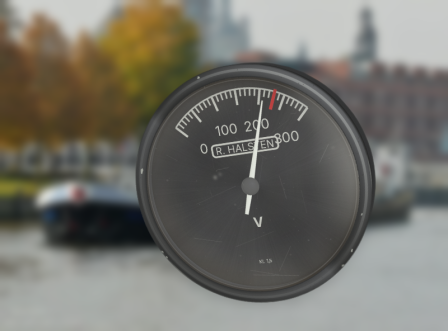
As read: 210 V
